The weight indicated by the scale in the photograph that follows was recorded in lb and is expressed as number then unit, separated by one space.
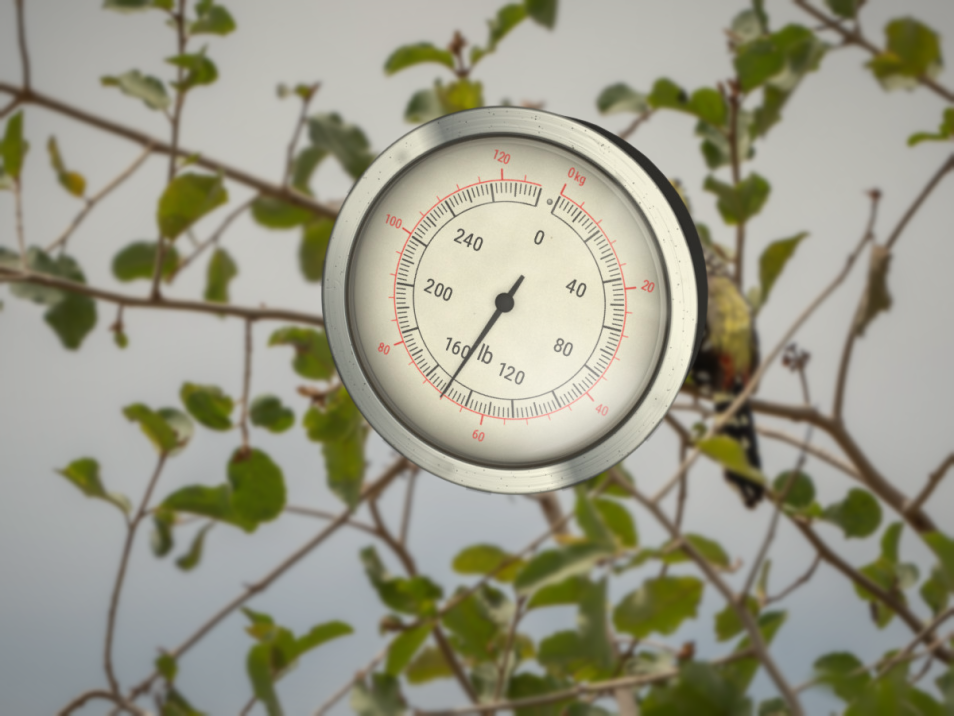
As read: 150 lb
